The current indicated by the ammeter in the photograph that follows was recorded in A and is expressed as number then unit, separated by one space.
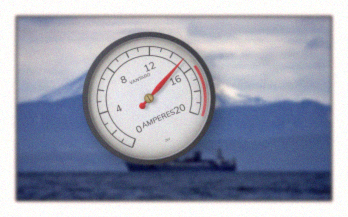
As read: 15 A
